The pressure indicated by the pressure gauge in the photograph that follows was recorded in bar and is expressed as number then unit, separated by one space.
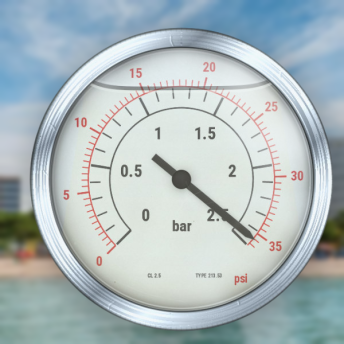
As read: 2.45 bar
